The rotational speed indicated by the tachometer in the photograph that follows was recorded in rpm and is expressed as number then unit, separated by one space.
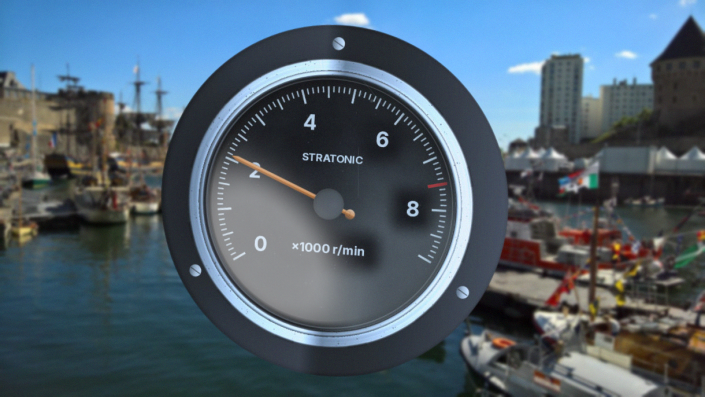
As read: 2100 rpm
